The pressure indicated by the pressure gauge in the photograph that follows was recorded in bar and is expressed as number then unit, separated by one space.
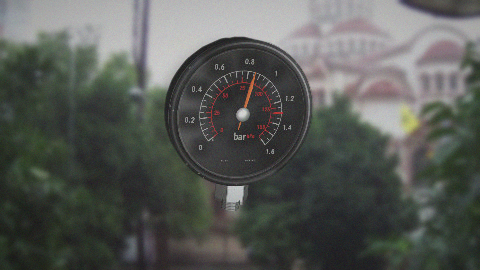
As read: 0.85 bar
